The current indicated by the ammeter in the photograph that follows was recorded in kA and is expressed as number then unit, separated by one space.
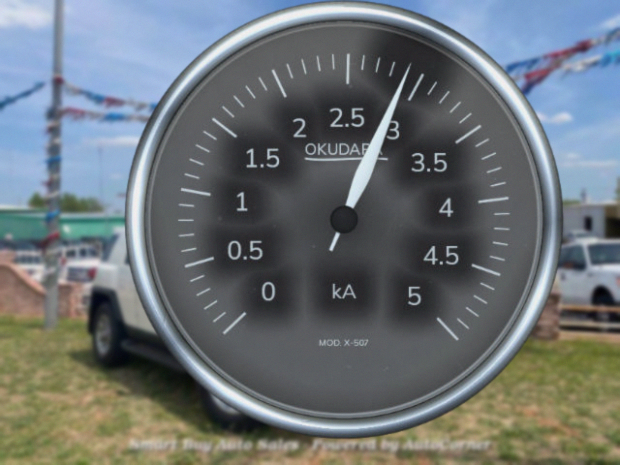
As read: 2.9 kA
